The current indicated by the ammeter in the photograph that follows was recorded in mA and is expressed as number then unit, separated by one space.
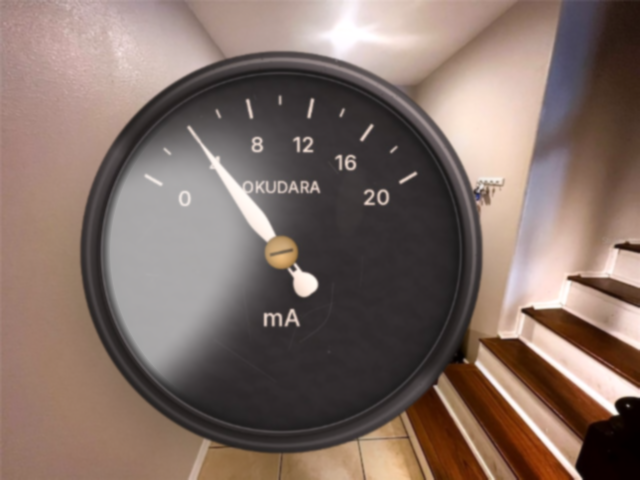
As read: 4 mA
